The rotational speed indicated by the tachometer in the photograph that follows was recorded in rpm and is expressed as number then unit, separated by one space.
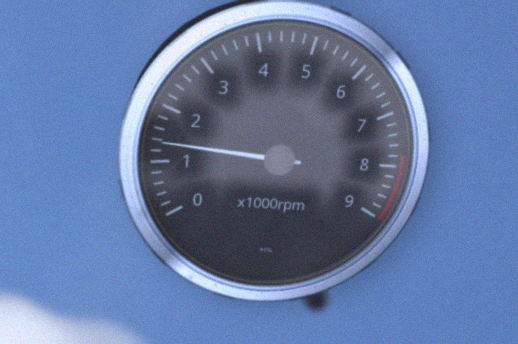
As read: 1400 rpm
